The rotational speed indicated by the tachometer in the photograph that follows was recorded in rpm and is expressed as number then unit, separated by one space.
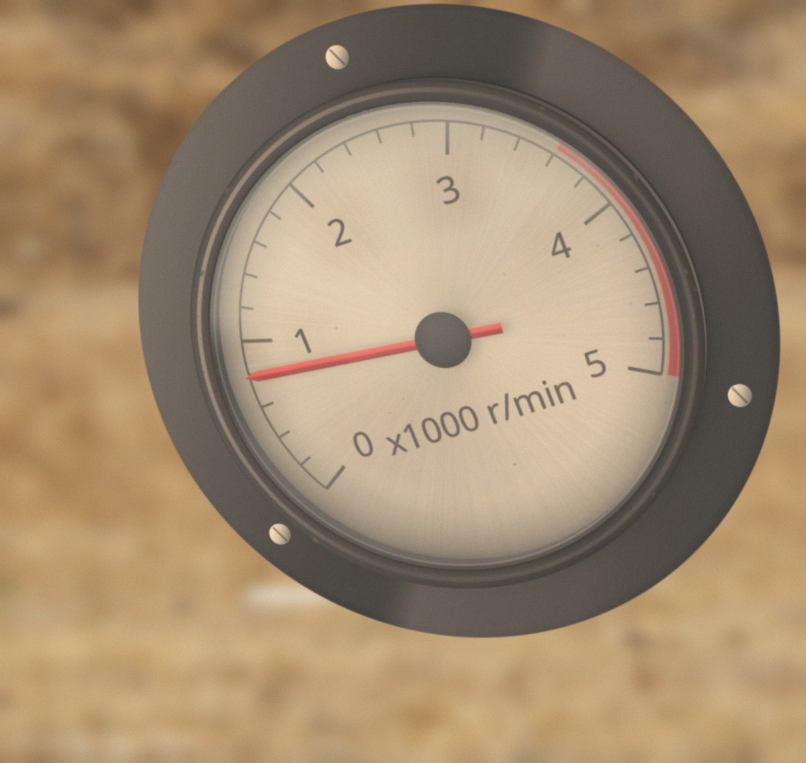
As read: 800 rpm
